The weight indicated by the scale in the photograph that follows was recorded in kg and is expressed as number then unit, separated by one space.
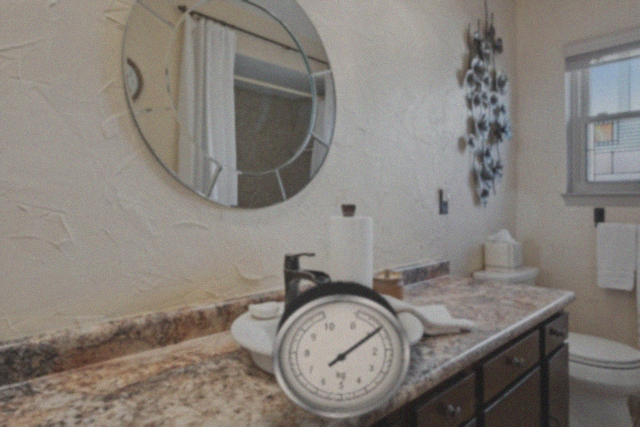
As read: 1 kg
